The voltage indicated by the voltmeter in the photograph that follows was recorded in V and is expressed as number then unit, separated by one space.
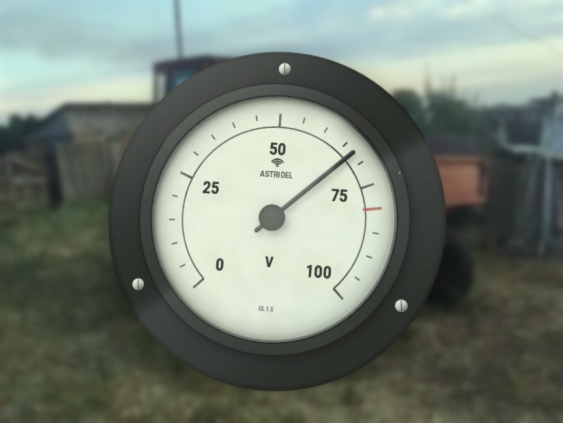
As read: 67.5 V
